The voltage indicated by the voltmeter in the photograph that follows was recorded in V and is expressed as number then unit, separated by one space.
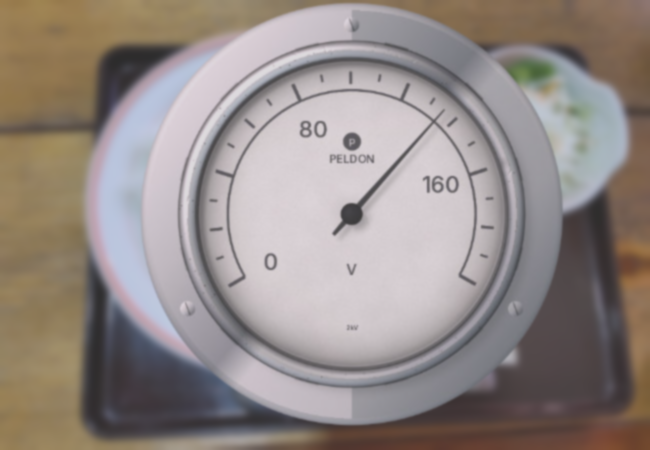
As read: 135 V
